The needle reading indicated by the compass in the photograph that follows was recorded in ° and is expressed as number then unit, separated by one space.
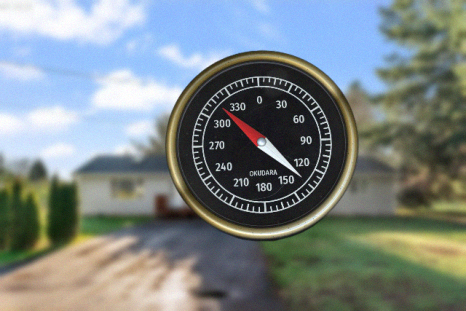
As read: 315 °
